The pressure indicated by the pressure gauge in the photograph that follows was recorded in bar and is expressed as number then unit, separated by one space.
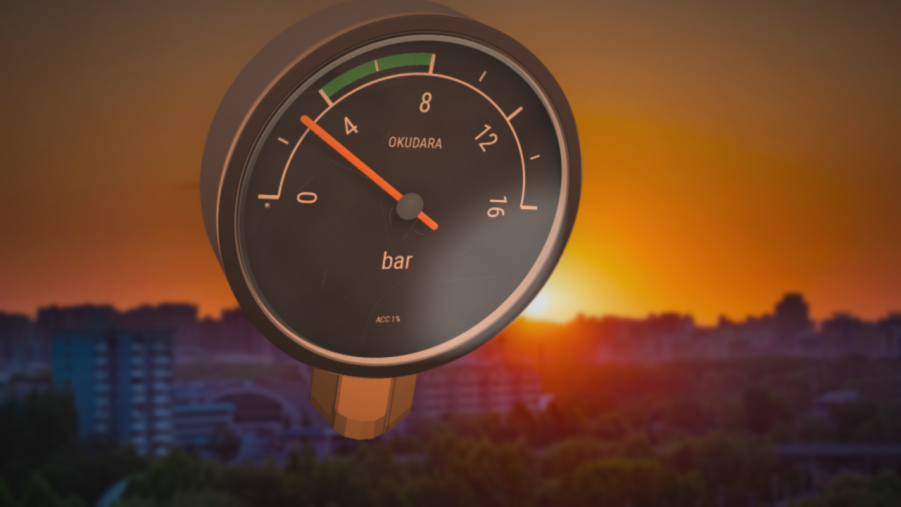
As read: 3 bar
